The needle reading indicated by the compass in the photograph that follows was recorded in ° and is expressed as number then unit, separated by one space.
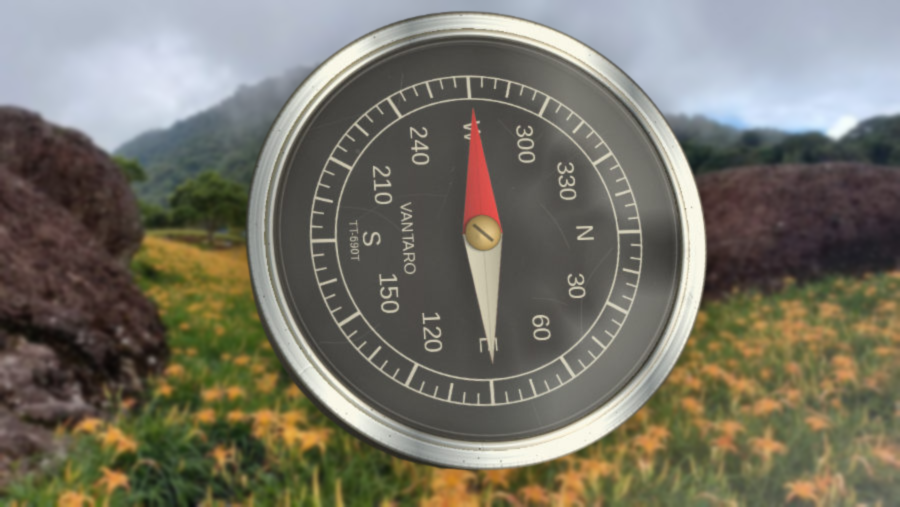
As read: 270 °
